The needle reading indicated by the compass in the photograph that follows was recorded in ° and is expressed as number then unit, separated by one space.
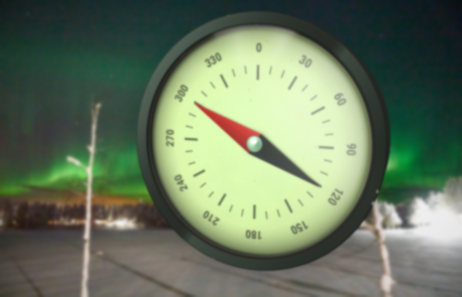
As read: 300 °
